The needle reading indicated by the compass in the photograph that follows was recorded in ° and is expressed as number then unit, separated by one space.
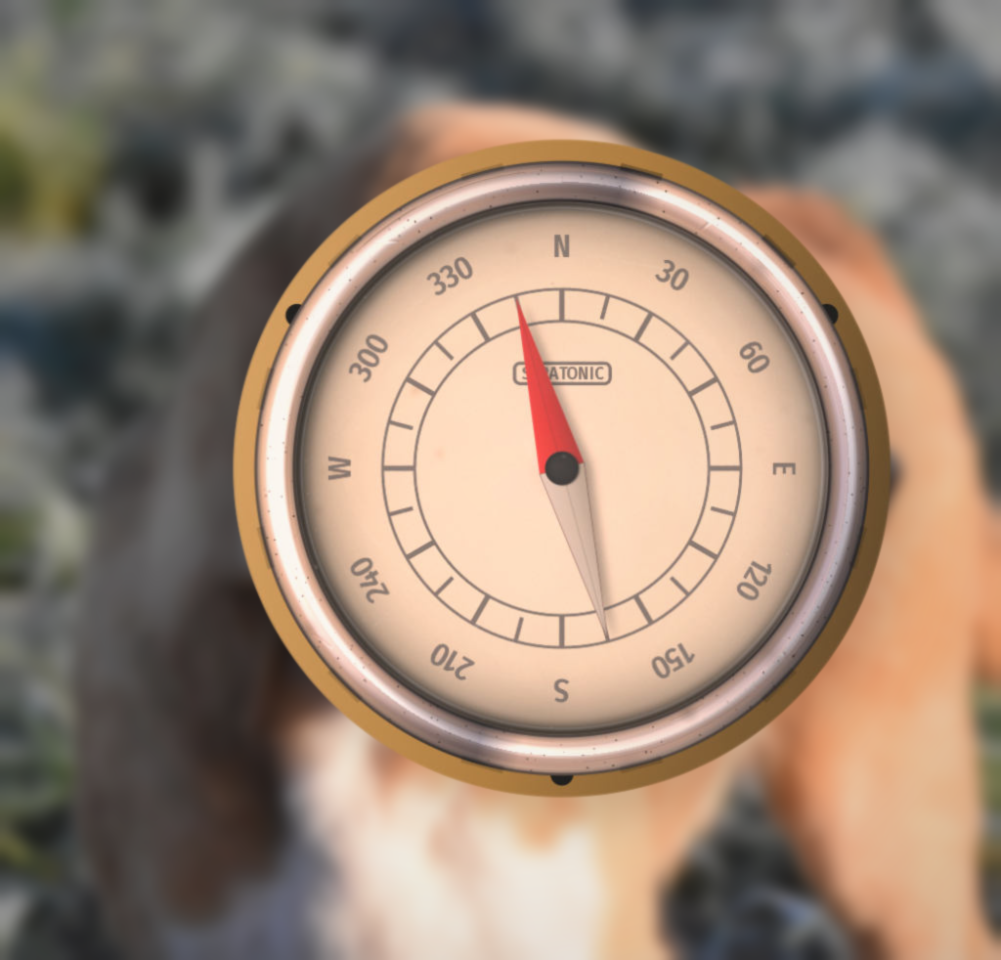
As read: 345 °
